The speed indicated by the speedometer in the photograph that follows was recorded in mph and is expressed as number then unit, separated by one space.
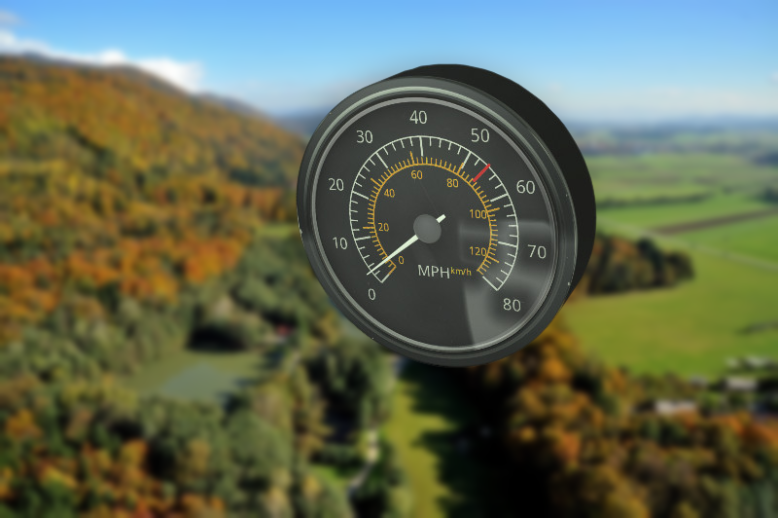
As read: 3 mph
